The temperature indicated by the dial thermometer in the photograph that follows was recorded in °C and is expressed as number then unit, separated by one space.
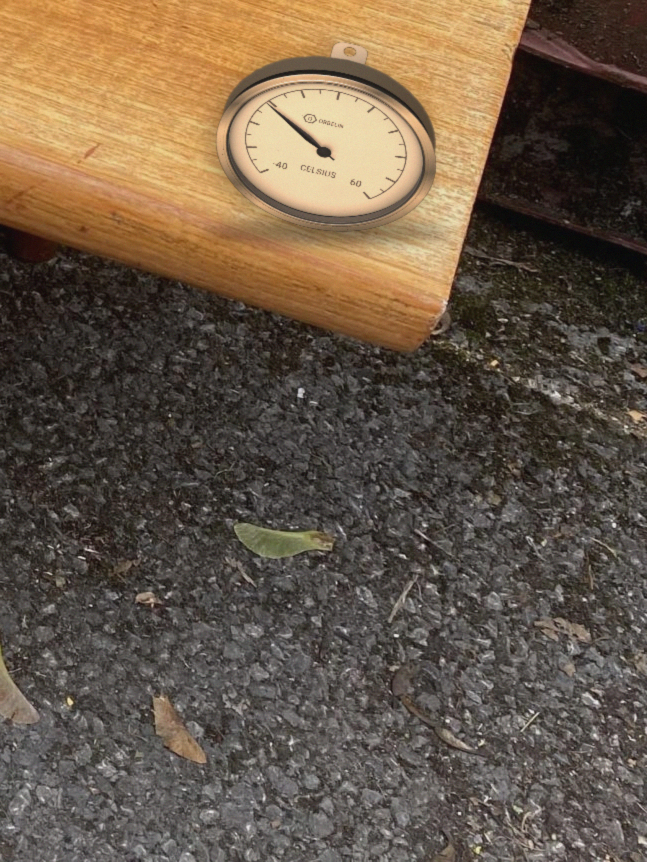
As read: -10 °C
